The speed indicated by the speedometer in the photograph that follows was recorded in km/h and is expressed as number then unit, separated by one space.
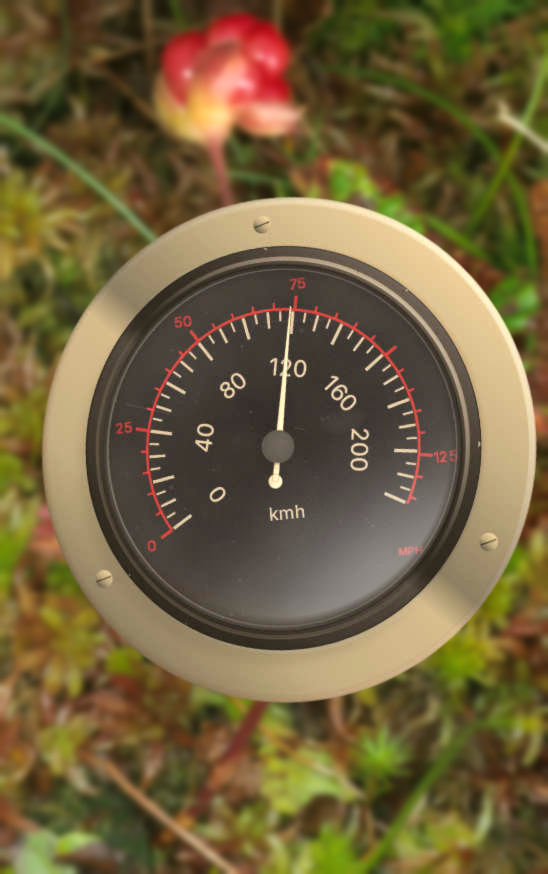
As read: 120 km/h
